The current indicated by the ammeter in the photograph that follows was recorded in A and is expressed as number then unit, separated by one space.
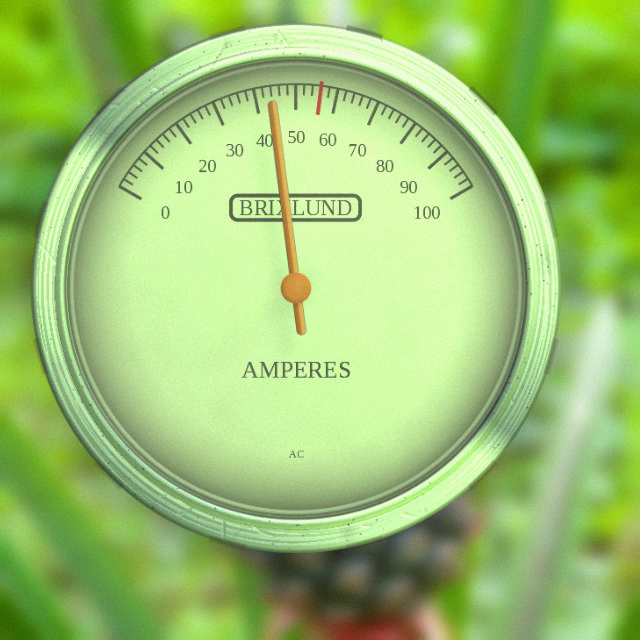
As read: 44 A
